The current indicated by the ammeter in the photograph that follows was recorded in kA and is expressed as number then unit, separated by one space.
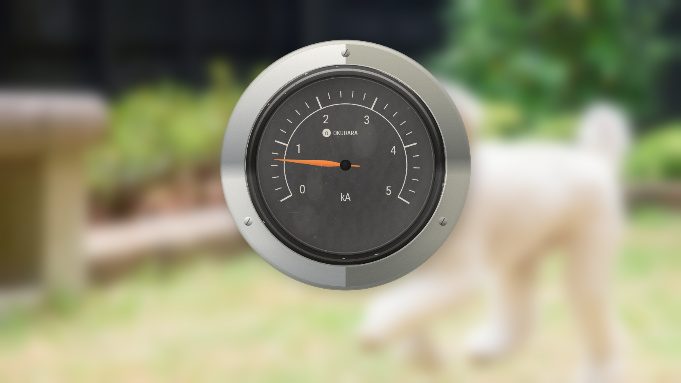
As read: 0.7 kA
